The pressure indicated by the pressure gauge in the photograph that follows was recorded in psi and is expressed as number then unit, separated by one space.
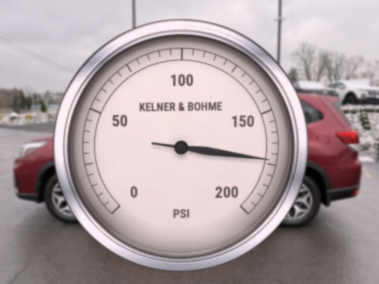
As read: 172.5 psi
